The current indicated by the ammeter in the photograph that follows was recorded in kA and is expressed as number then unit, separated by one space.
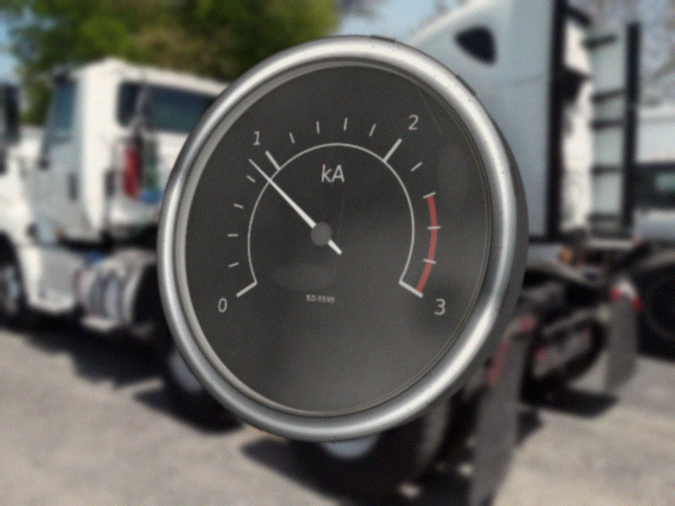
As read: 0.9 kA
